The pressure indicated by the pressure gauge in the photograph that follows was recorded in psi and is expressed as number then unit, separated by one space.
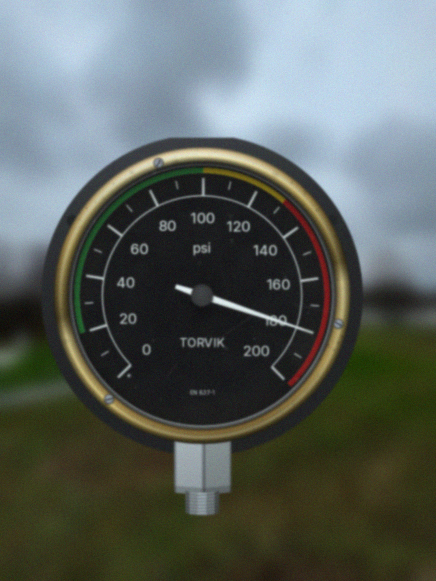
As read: 180 psi
